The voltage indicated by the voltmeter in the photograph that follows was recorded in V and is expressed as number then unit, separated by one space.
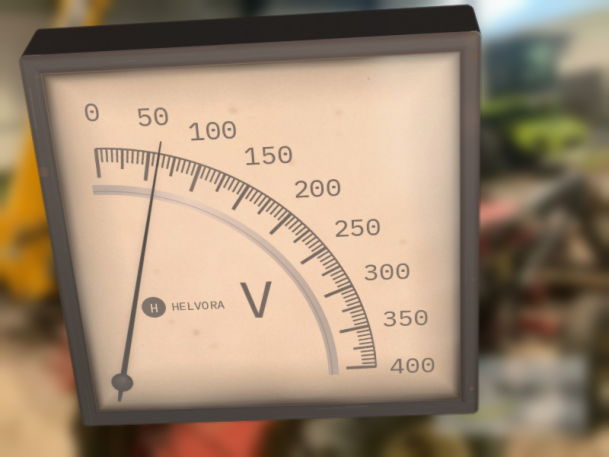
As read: 60 V
